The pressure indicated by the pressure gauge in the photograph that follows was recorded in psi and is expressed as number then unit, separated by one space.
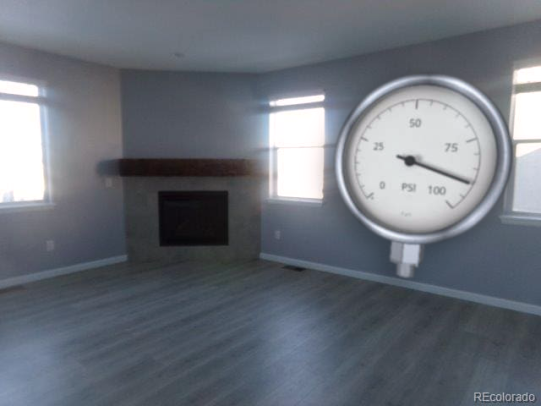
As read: 90 psi
